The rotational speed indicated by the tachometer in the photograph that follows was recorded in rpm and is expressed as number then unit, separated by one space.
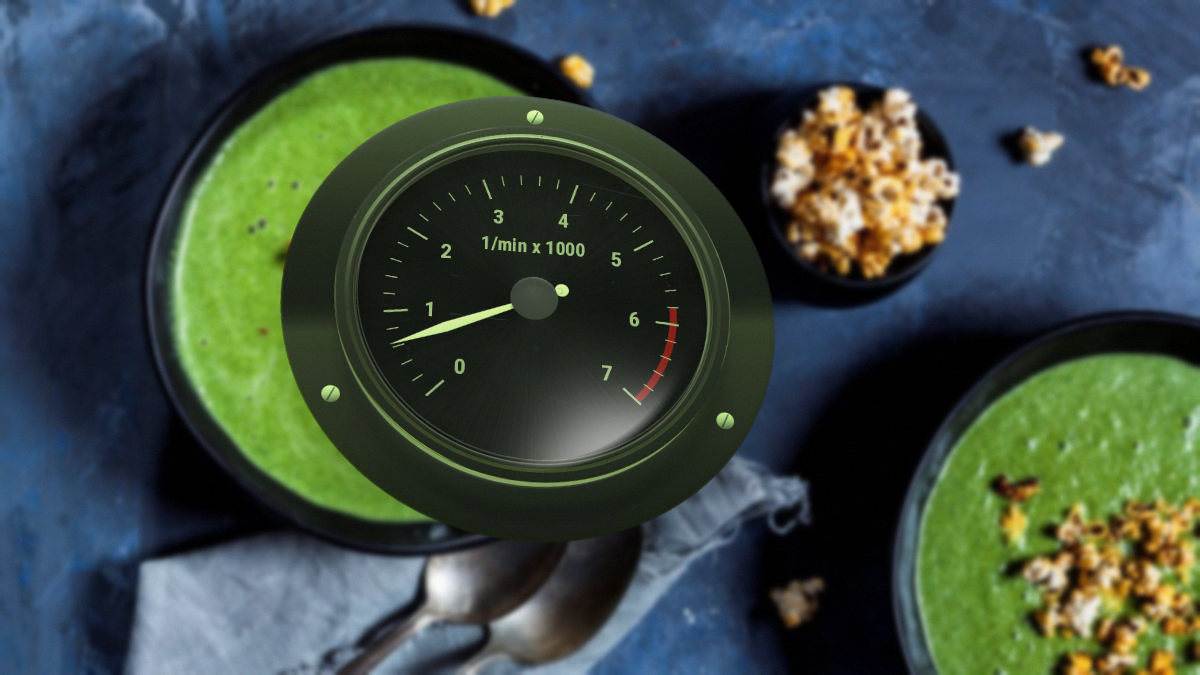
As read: 600 rpm
